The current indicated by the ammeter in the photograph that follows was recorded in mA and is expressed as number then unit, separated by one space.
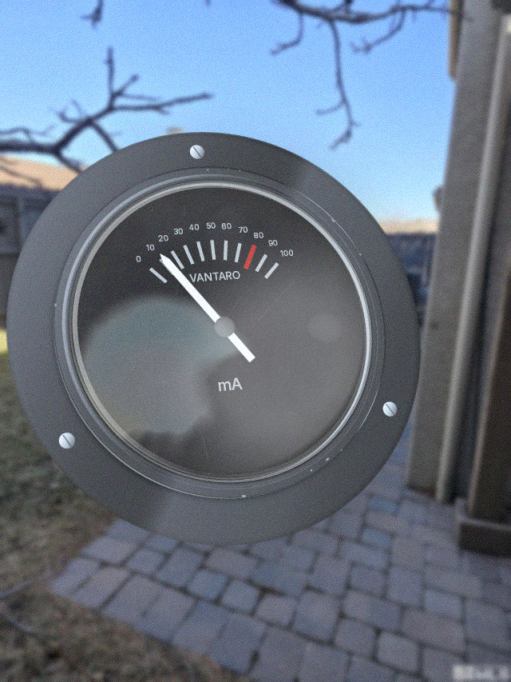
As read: 10 mA
